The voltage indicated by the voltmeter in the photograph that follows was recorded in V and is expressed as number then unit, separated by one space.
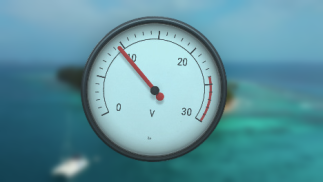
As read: 9.5 V
